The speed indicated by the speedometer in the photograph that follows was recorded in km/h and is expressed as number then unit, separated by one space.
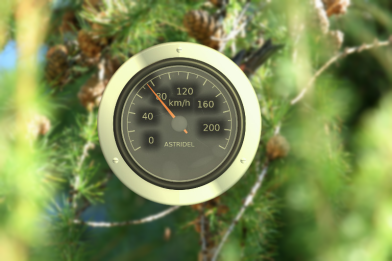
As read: 75 km/h
